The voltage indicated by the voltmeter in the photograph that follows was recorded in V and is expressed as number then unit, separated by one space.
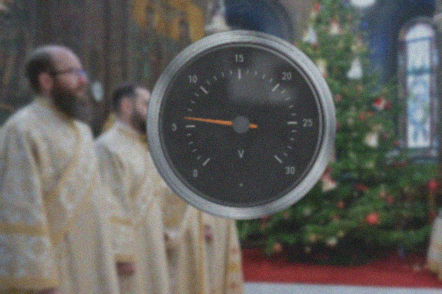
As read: 6 V
